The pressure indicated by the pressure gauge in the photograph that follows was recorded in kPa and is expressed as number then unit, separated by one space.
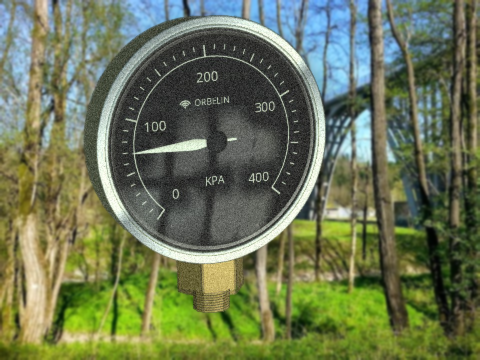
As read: 70 kPa
